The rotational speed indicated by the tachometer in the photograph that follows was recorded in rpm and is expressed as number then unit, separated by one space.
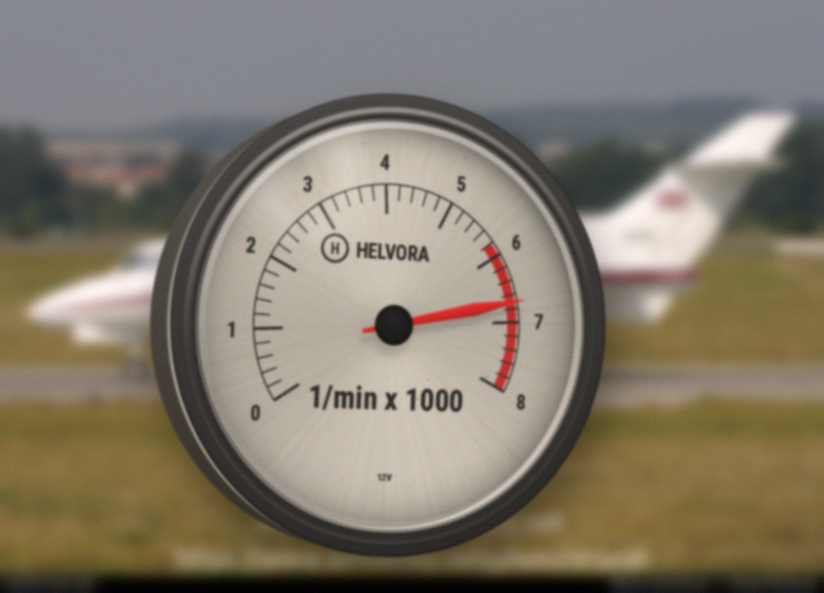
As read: 6700 rpm
